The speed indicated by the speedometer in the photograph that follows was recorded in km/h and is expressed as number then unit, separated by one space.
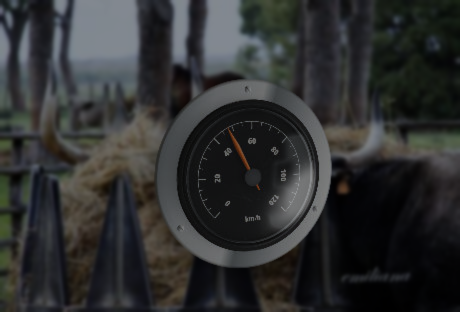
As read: 47.5 km/h
